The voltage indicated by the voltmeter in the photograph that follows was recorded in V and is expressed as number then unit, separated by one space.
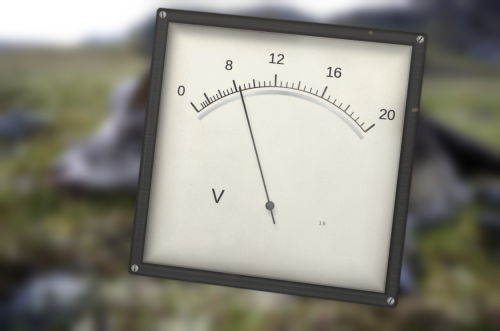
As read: 8.5 V
